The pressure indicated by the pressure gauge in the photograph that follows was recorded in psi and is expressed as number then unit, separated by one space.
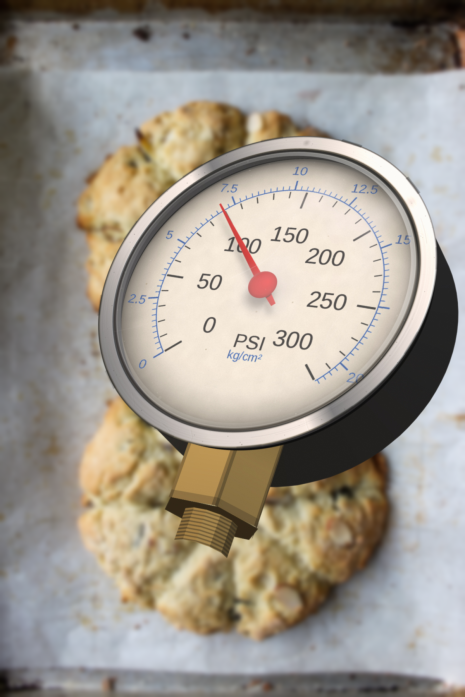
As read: 100 psi
